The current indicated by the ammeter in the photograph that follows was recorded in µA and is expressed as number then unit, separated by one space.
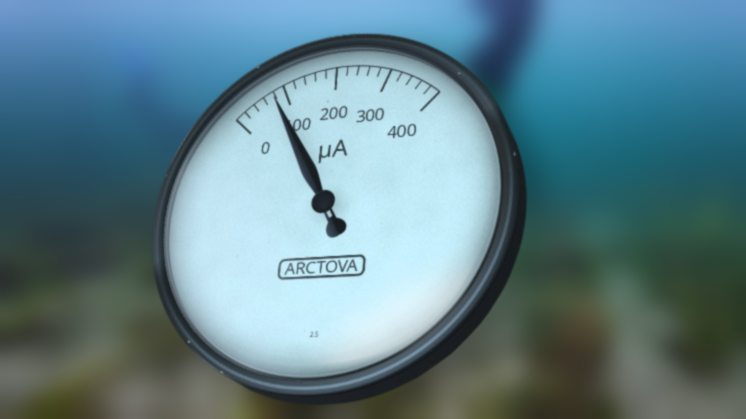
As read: 80 µA
